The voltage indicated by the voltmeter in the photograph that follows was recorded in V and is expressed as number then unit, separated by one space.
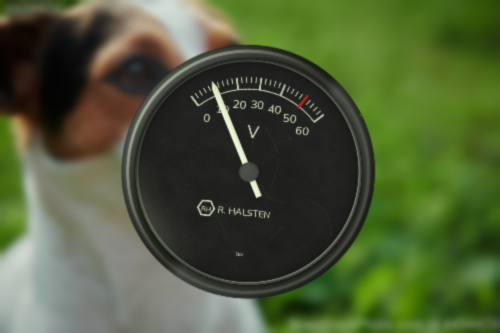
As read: 10 V
